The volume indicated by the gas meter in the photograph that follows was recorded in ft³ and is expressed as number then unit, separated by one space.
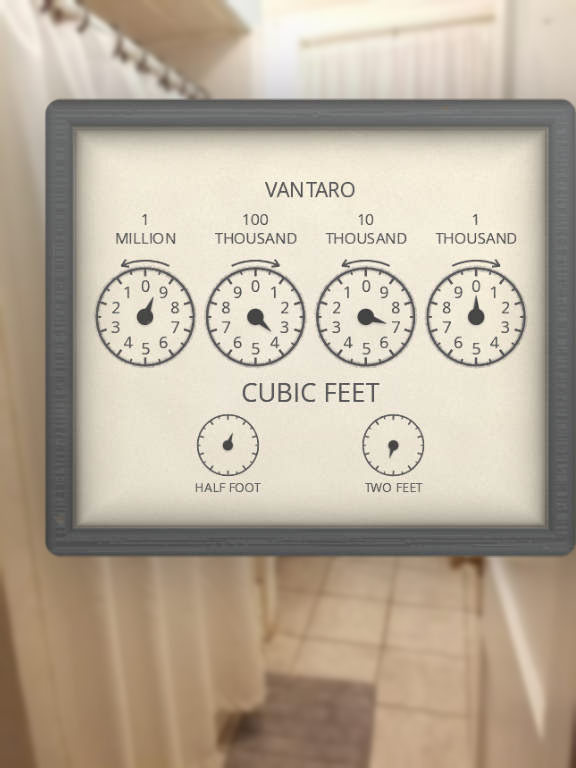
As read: 937000 ft³
